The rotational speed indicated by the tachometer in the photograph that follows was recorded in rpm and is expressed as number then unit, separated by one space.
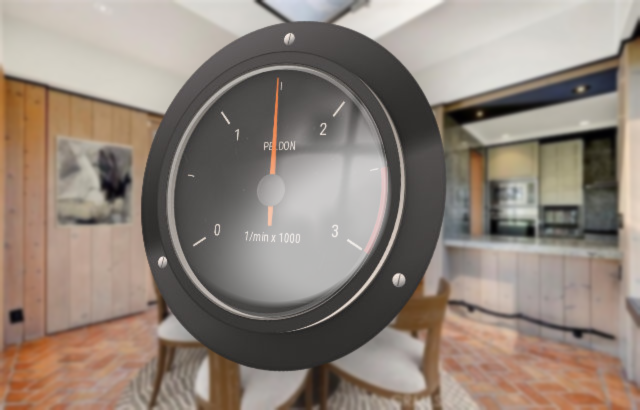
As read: 1500 rpm
